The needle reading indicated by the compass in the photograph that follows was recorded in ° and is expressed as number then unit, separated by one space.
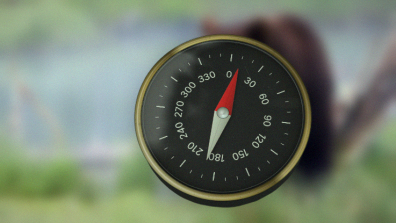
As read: 10 °
